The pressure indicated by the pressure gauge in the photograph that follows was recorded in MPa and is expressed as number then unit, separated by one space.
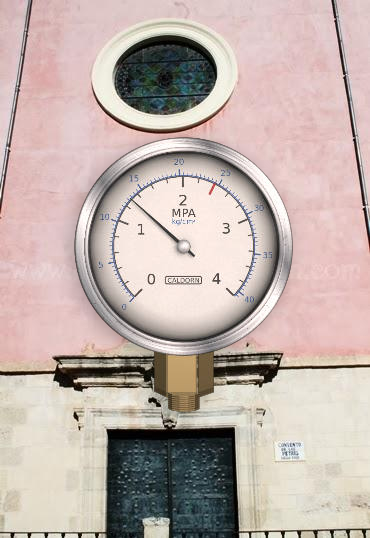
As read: 1.3 MPa
